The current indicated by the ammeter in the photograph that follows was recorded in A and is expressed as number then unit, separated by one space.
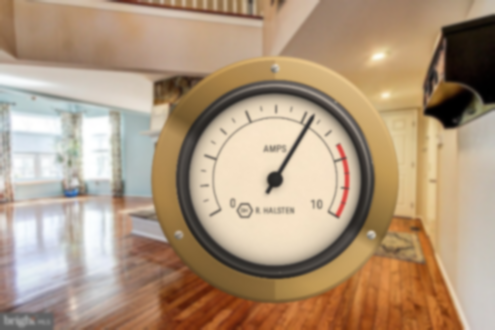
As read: 6.25 A
